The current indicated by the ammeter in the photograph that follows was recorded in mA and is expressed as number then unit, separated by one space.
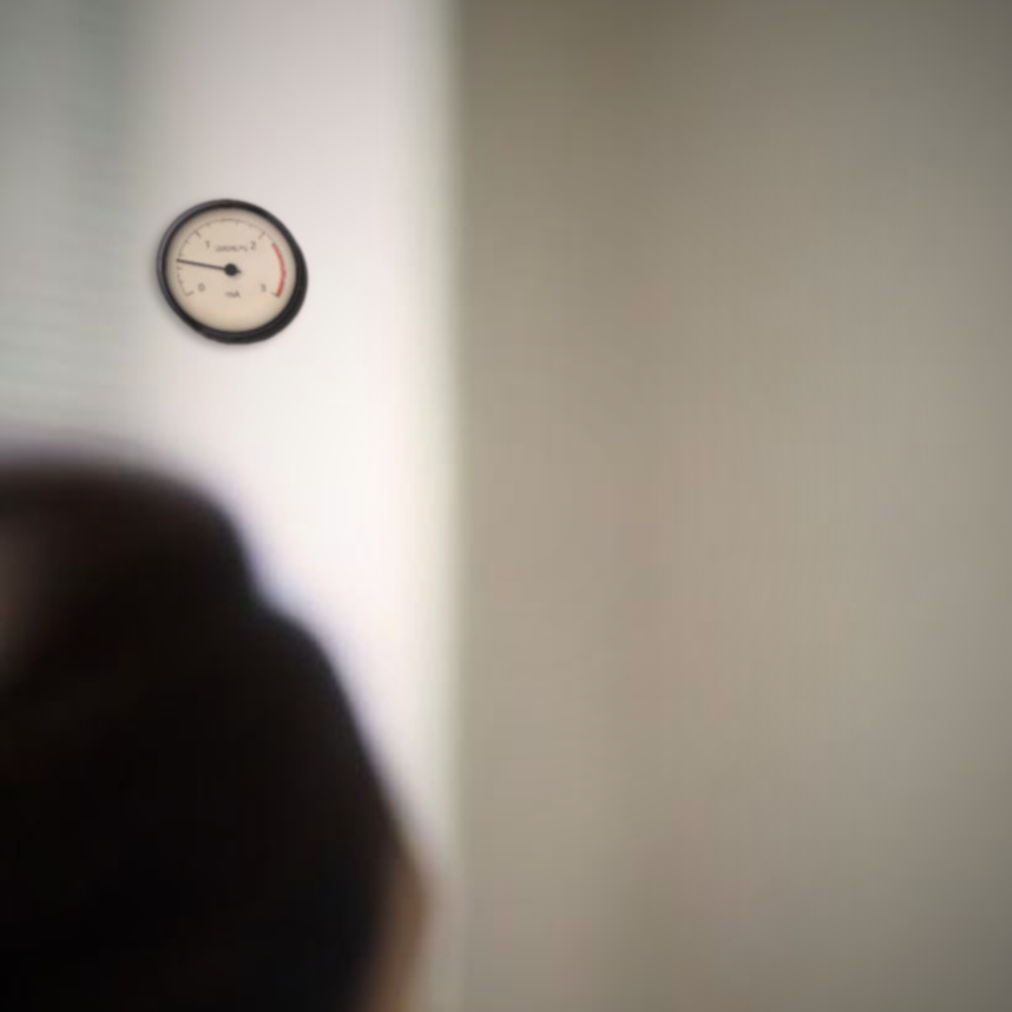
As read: 0.5 mA
